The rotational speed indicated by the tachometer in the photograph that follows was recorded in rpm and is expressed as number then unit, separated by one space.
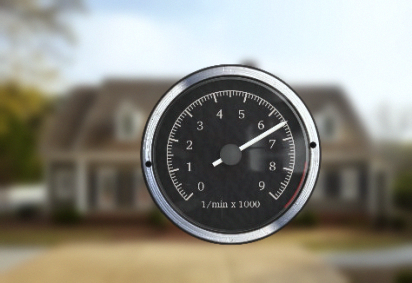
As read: 6500 rpm
